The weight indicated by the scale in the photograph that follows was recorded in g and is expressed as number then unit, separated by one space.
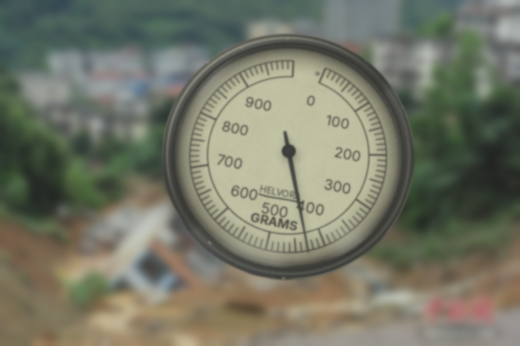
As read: 430 g
